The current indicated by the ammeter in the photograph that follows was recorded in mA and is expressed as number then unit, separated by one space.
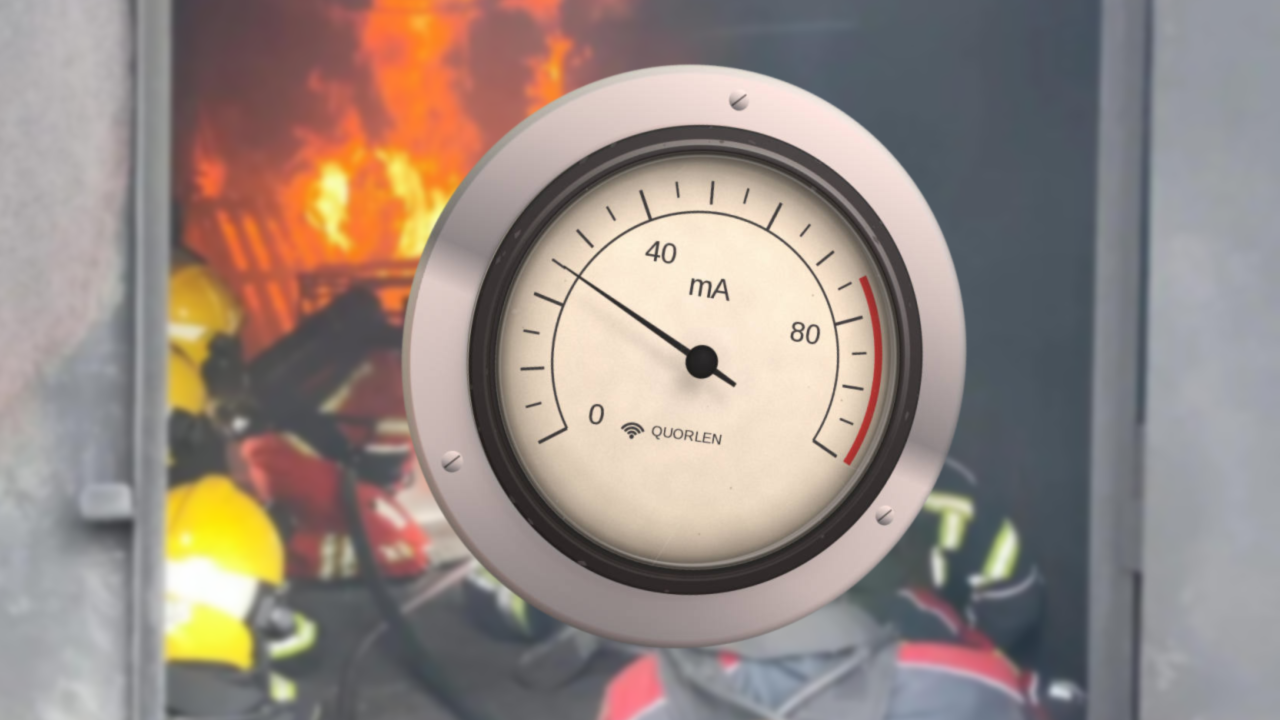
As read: 25 mA
